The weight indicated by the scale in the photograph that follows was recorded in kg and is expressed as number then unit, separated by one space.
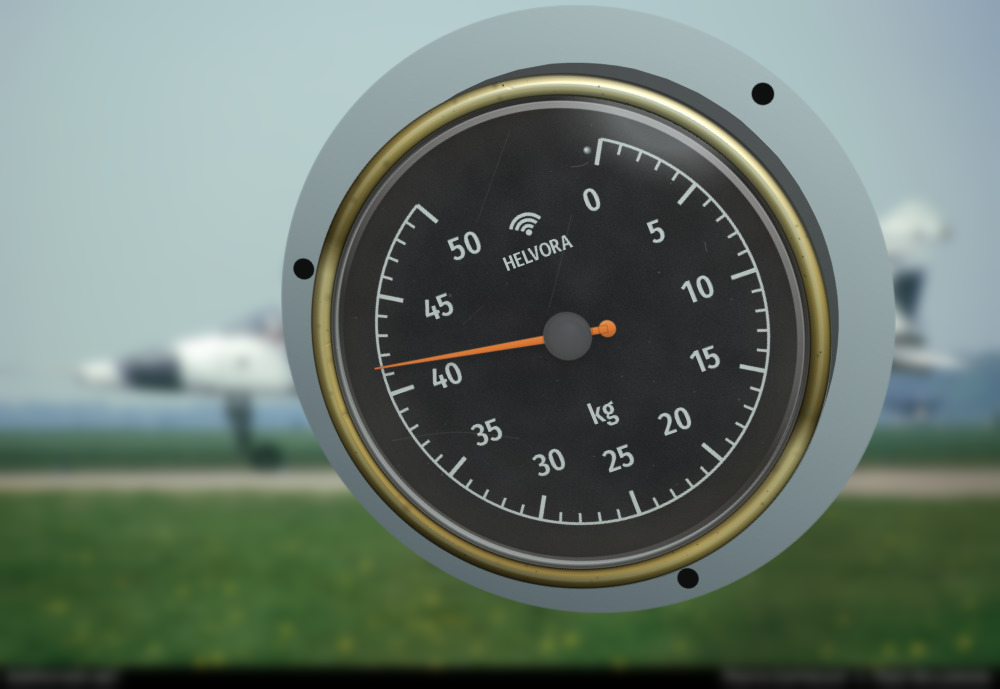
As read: 41.5 kg
